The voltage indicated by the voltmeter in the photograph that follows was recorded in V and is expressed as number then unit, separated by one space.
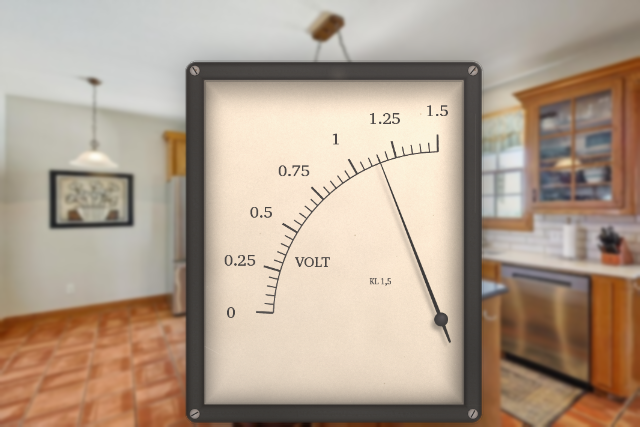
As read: 1.15 V
